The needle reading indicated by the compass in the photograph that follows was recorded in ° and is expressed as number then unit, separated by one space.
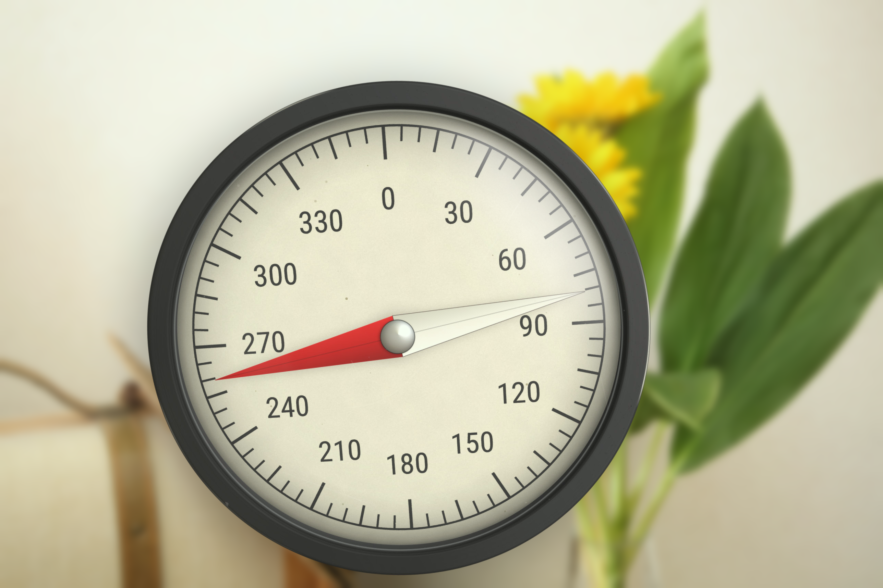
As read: 260 °
